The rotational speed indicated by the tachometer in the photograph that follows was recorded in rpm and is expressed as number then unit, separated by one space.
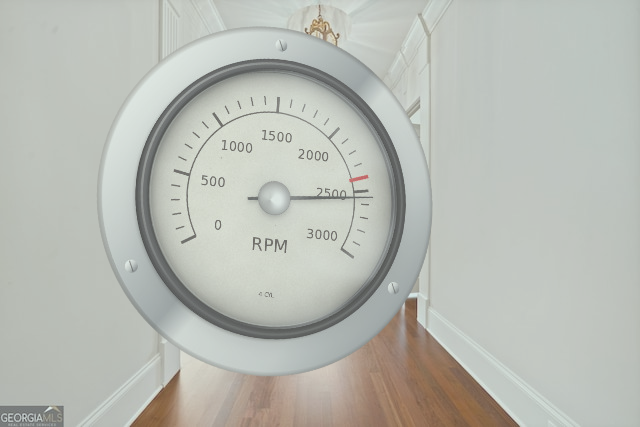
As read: 2550 rpm
